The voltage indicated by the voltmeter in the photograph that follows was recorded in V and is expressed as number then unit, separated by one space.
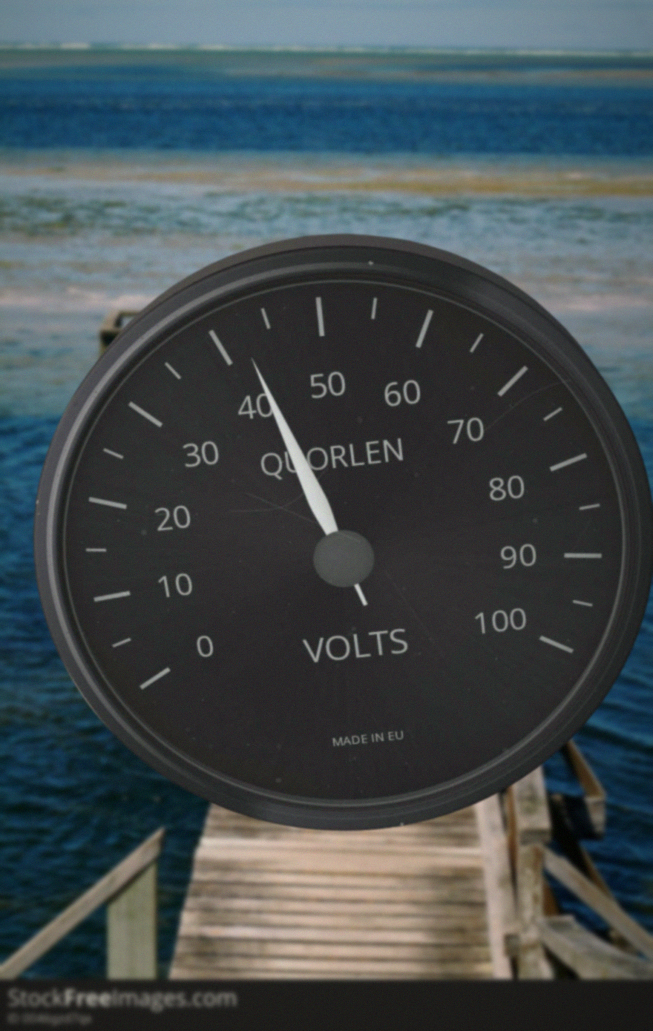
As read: 42.5 V
